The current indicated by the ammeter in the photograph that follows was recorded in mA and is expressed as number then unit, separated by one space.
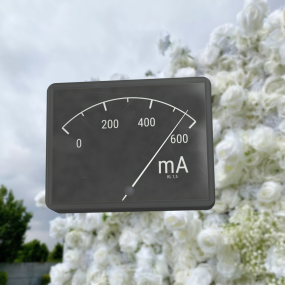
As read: 550 mA
